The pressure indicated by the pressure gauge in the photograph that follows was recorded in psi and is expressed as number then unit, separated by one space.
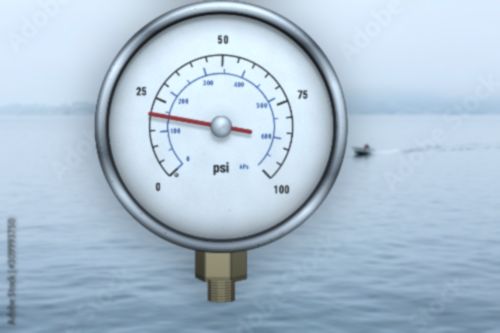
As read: 20 psi
